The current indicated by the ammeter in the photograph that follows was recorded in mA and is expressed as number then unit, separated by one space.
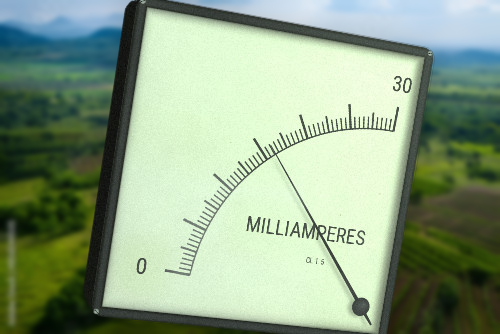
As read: 16 mA
